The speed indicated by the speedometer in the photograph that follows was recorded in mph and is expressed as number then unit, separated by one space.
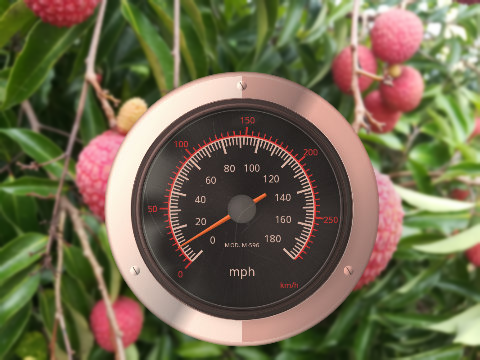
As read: 10 mph
